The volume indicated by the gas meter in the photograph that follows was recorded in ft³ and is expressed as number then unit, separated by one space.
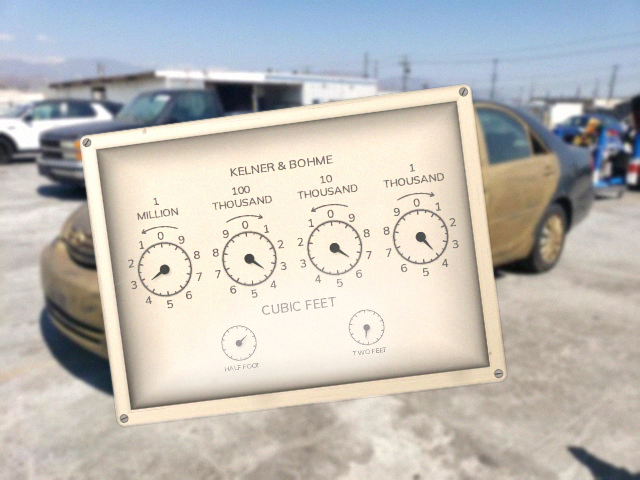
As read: 336400 ft³
